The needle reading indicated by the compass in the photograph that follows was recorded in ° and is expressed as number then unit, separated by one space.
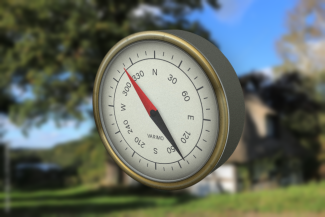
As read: 320 °
